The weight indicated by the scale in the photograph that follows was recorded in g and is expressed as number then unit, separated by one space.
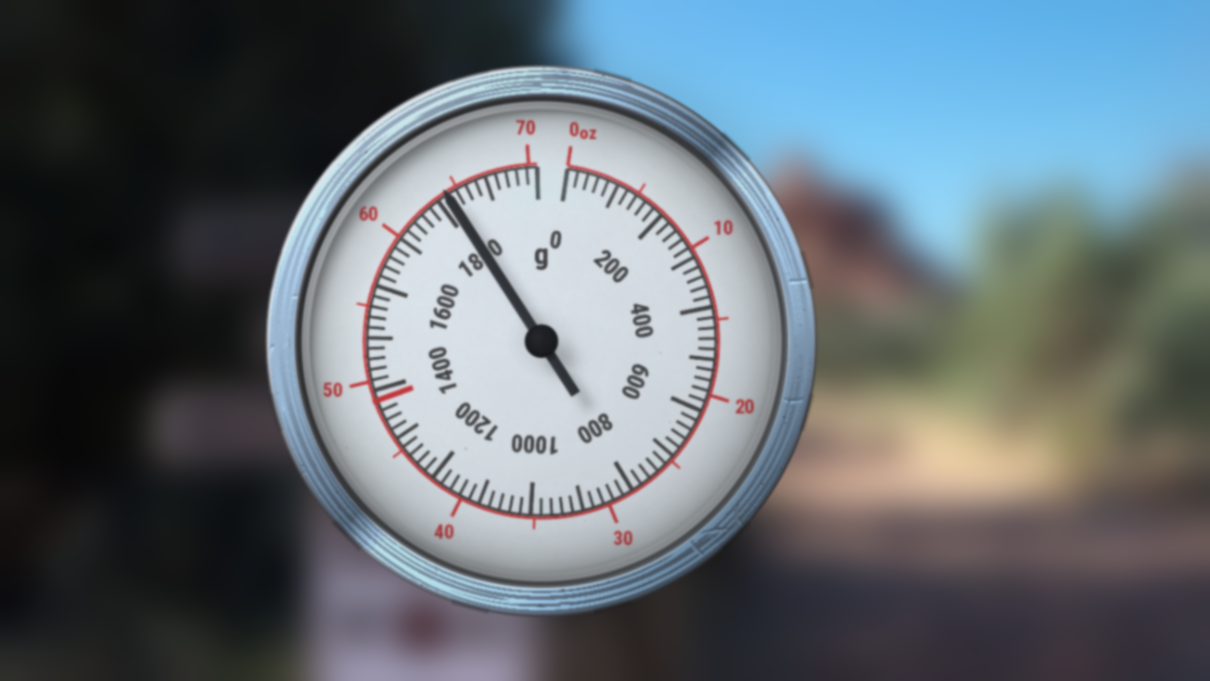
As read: 1820 g
